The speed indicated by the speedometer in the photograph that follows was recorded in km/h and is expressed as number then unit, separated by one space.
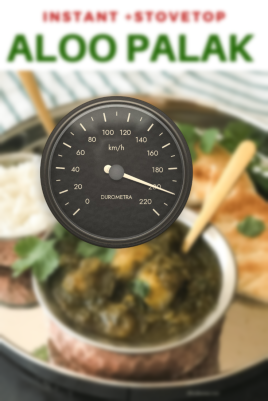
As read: 200 km/h
